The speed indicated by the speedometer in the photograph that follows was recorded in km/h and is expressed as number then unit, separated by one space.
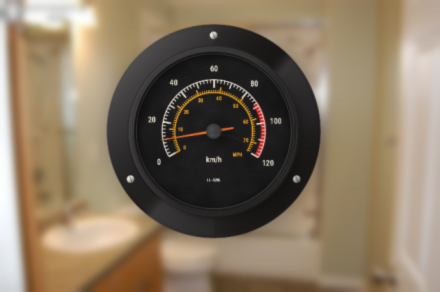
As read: 10 km/h
